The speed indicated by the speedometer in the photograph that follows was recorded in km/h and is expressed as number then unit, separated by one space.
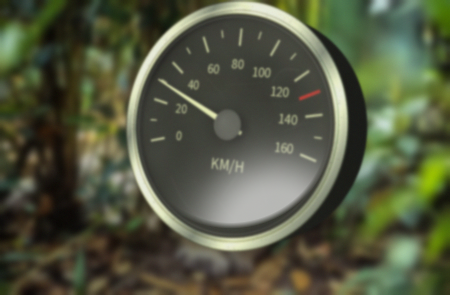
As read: 30 km/h
